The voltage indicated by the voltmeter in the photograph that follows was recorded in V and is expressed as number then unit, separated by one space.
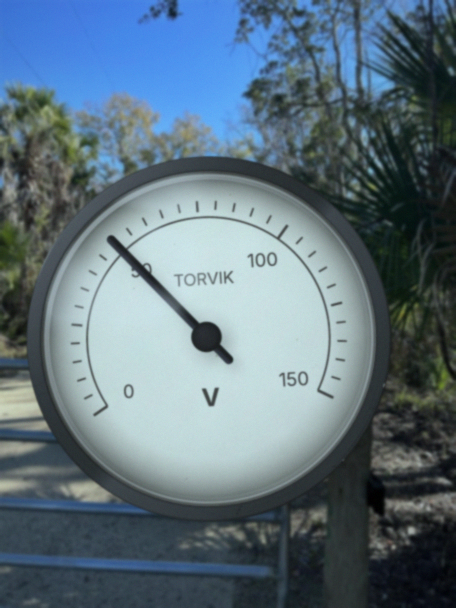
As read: 50 V
